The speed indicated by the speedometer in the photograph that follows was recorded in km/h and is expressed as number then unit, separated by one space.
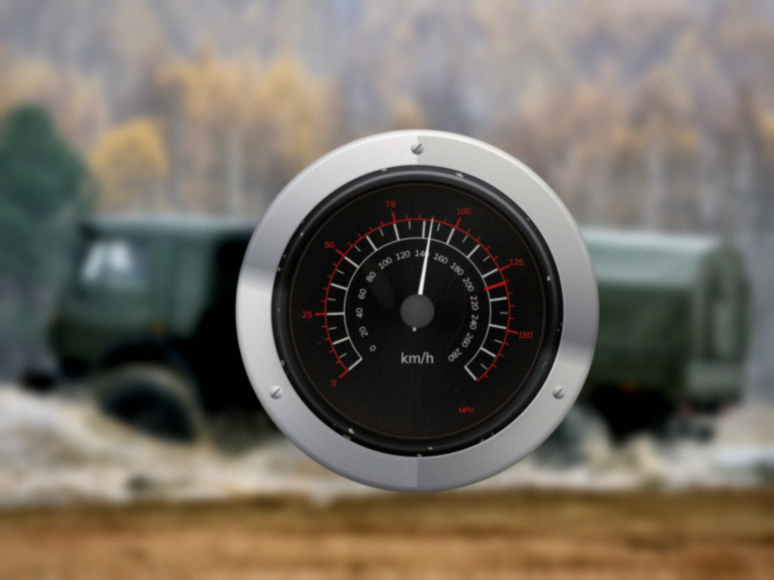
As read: 145 km/h
